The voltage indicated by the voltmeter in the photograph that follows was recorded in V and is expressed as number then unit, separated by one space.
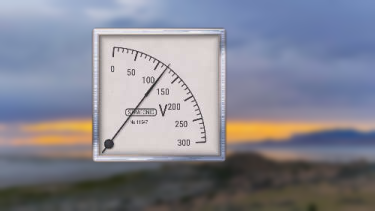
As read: 120 V
